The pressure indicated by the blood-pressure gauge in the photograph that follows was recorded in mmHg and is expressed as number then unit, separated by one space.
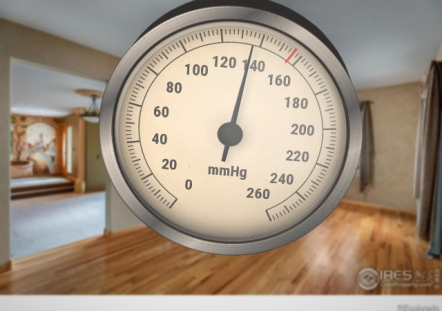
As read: 136 mmHg
